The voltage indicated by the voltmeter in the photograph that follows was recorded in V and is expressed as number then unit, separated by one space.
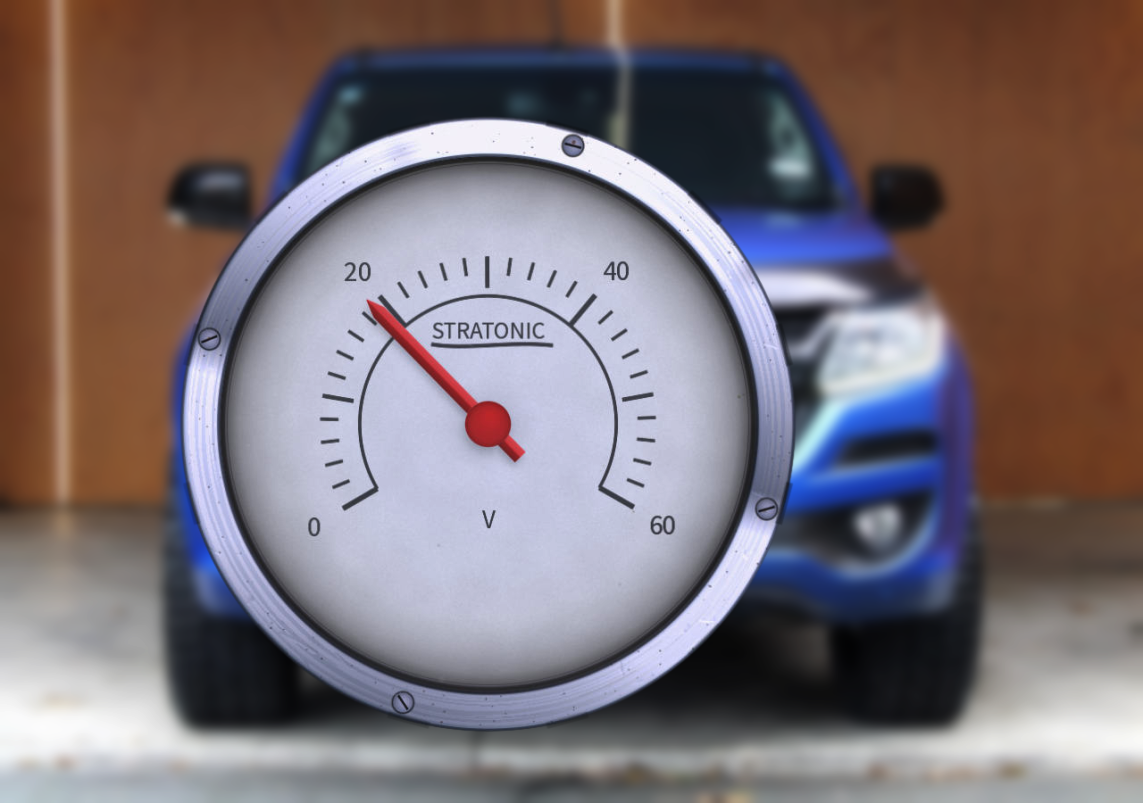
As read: 19 V
